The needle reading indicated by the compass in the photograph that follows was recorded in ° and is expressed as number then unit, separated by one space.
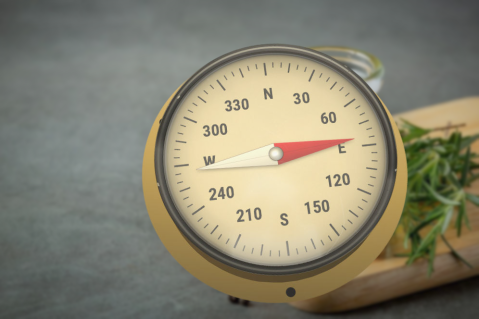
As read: 85 °
